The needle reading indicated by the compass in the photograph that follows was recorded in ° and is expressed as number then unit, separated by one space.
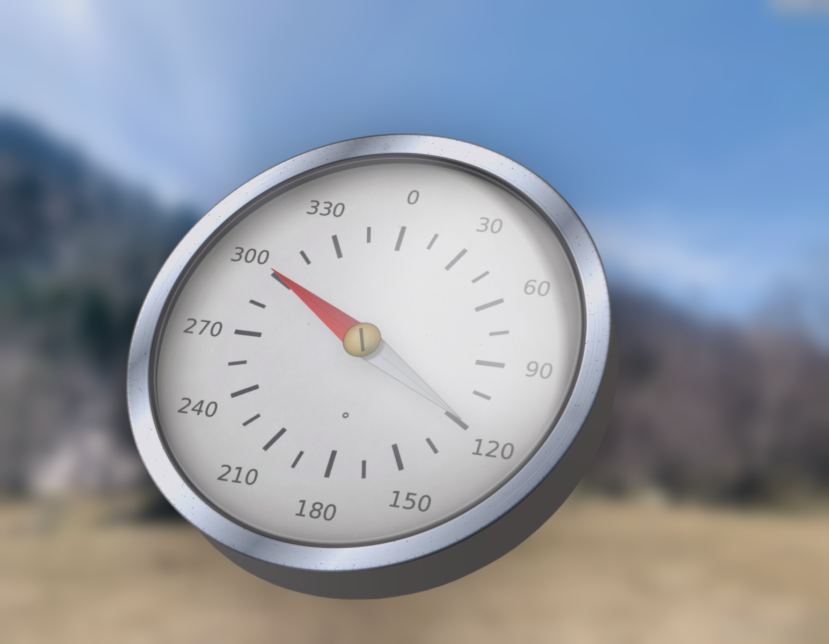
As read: 300 °
